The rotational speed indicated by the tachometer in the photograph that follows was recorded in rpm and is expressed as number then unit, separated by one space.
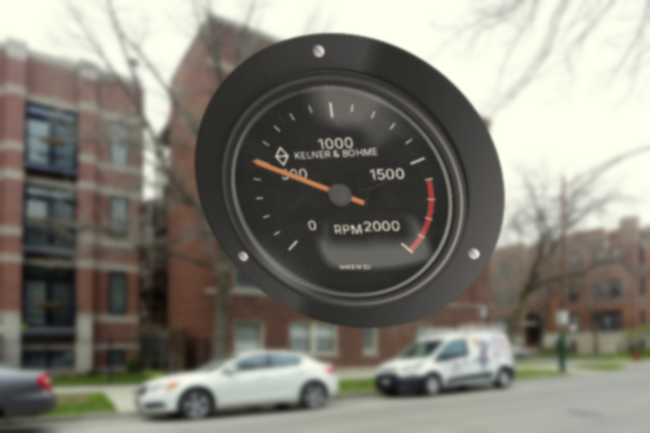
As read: 500 rpm
